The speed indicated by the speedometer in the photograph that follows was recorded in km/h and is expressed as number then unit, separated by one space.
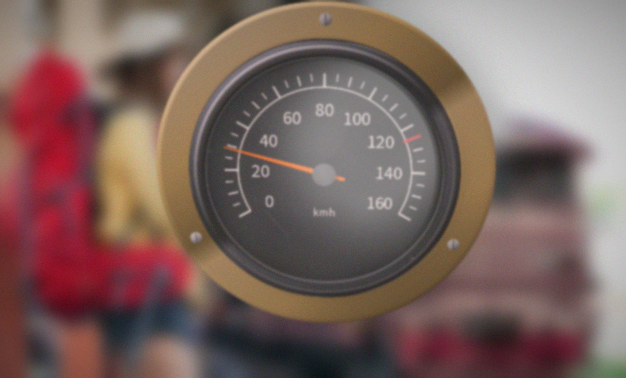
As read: 30 km/h
